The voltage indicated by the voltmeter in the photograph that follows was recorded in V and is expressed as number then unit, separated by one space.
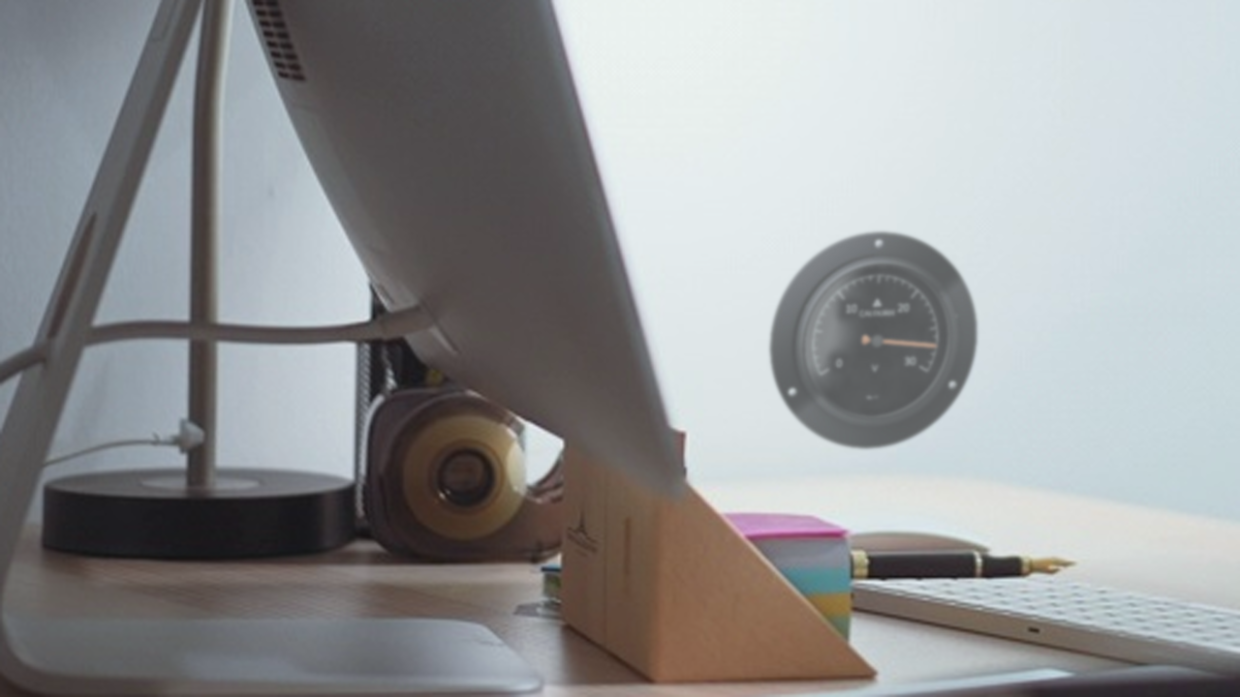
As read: 27 V
